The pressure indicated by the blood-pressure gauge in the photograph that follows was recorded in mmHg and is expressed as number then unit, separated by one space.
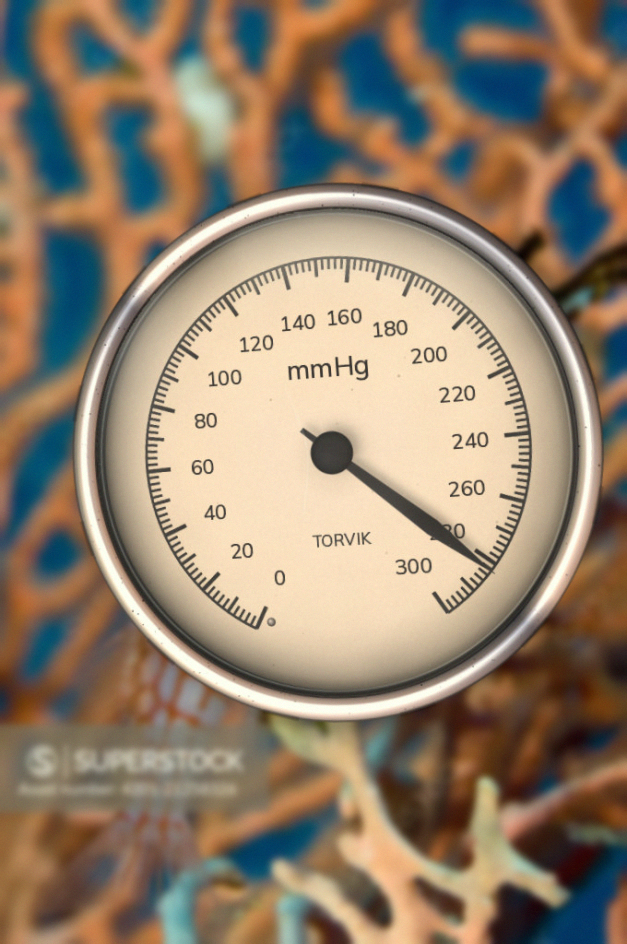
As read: 282 mmHg
